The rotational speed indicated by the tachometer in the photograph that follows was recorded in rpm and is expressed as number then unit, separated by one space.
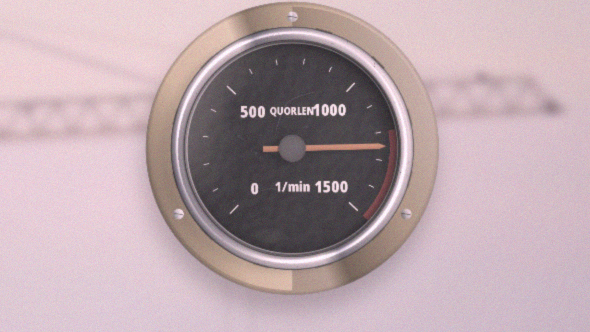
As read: 1250 rpm
